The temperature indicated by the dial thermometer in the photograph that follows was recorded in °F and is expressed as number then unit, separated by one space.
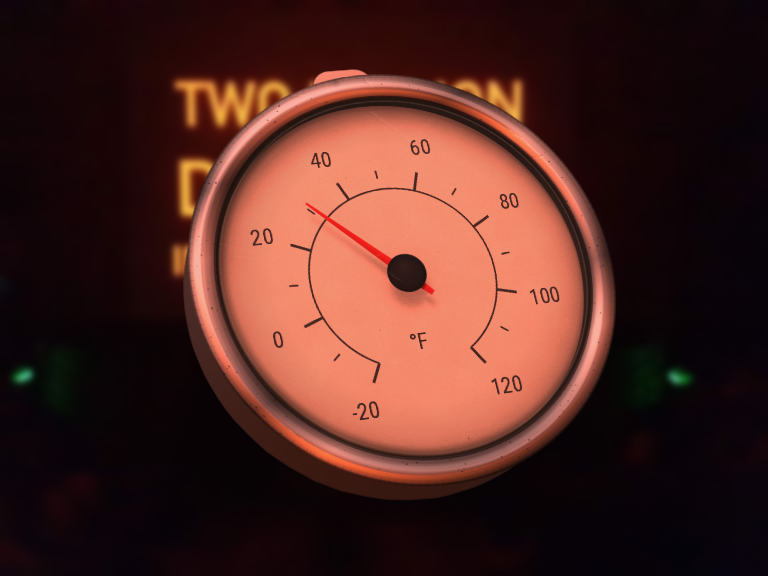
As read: 30 °F
